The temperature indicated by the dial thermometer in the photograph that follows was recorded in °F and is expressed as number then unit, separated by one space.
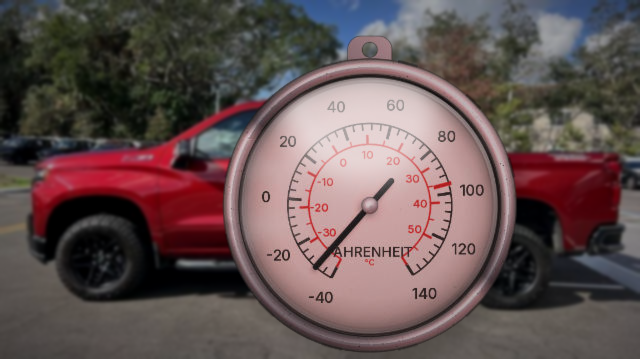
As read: -32 °F
